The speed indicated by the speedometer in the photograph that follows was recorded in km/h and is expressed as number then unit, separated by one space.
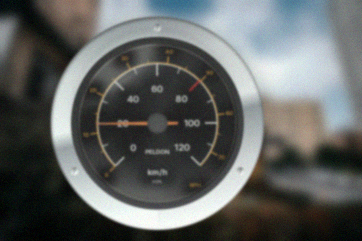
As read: 20 km/h
